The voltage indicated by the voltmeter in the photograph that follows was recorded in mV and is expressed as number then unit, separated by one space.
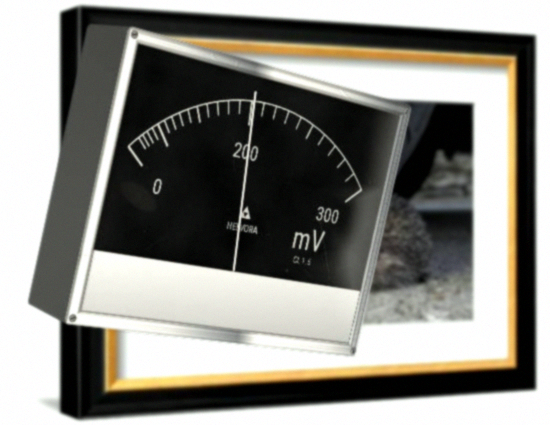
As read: 200 mV
